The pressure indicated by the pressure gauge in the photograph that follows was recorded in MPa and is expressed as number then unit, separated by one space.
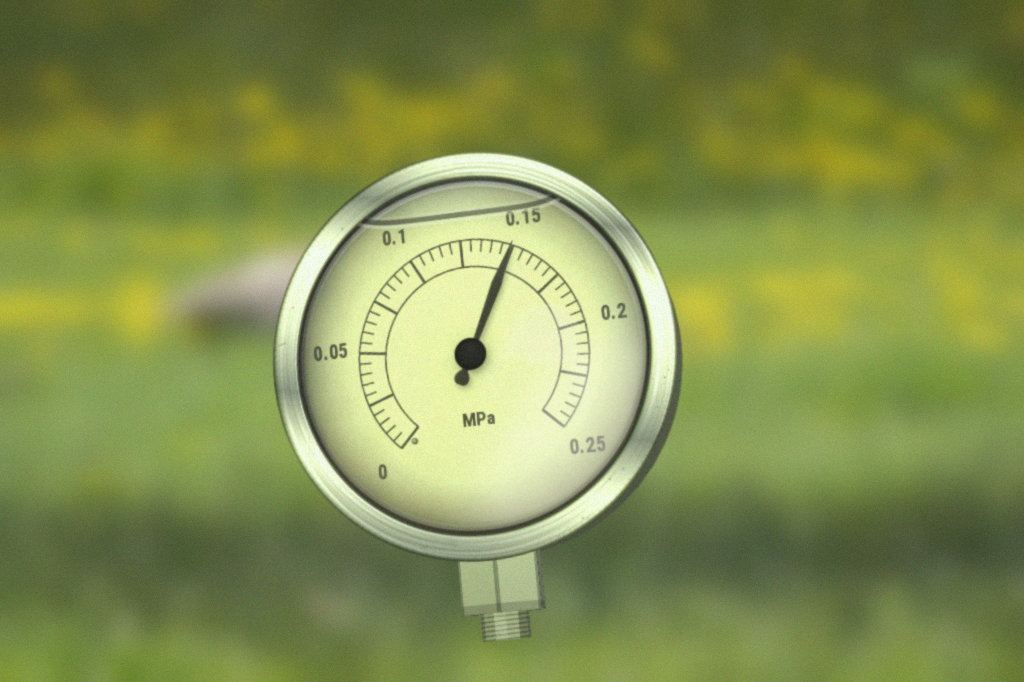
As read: 0.15 MPa
